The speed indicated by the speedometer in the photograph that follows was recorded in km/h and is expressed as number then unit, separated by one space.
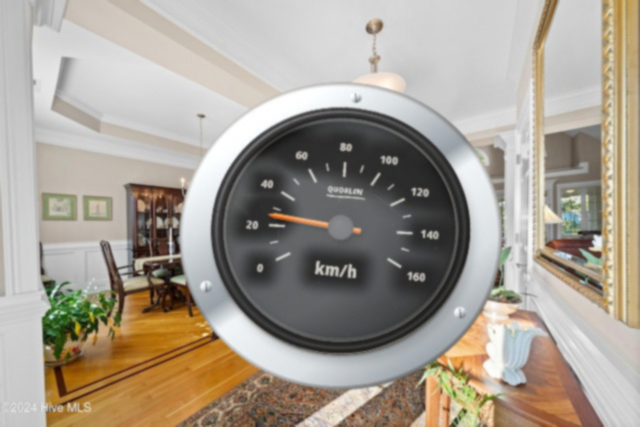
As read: 25 km/h
